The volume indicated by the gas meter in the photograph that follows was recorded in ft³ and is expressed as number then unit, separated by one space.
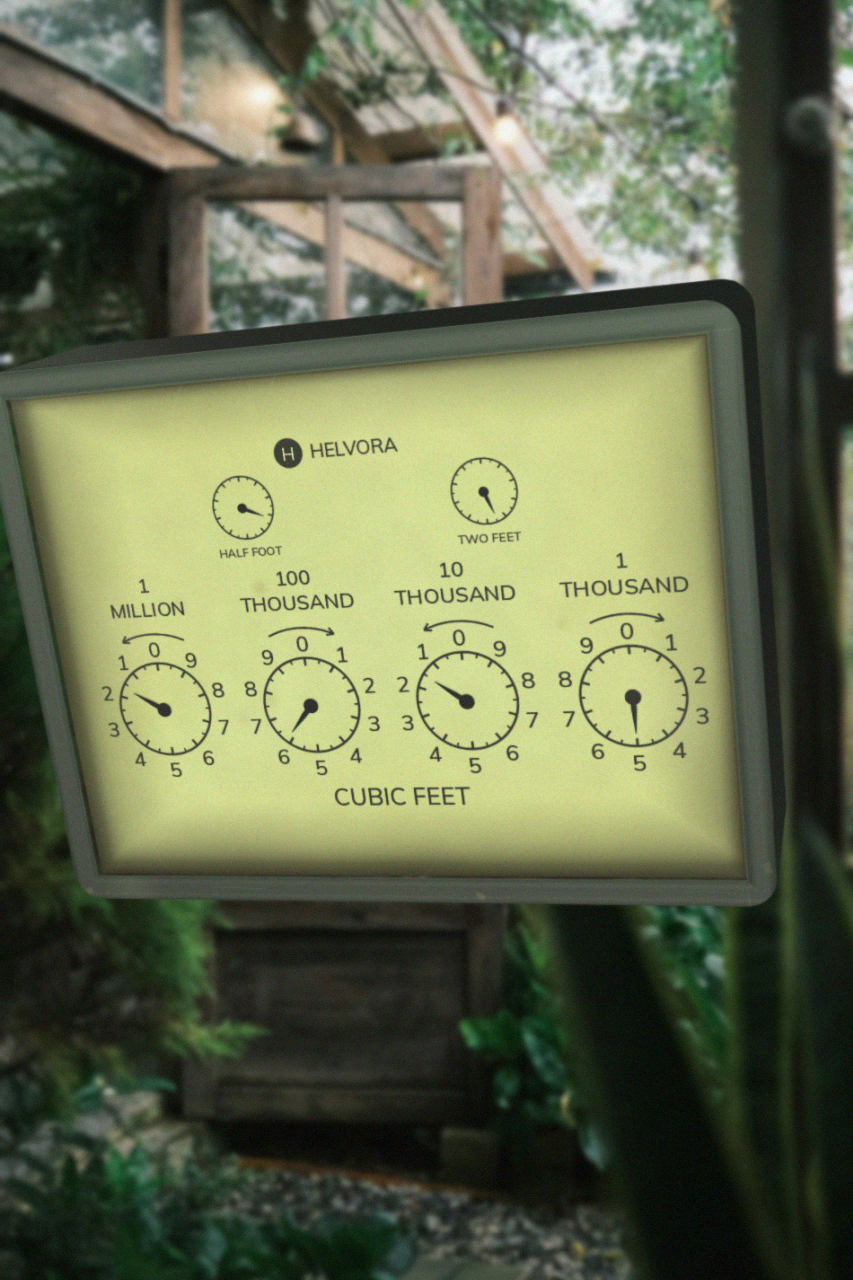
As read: 161500 ft³
